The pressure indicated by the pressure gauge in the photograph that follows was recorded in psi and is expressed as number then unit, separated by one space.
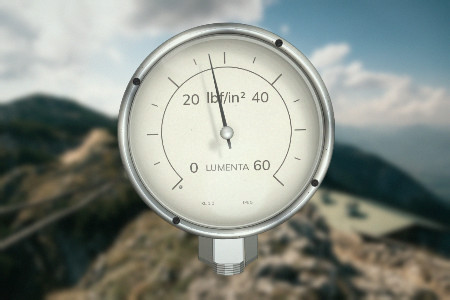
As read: 27.5 psi
